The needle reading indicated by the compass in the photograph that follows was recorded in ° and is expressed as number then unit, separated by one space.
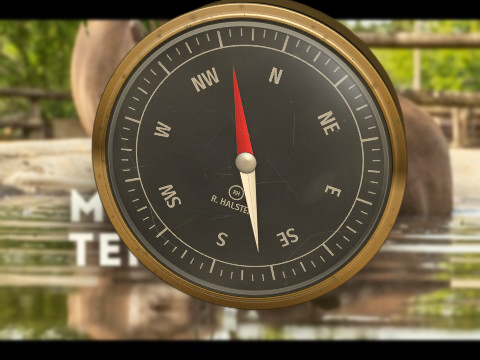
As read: 335 °
